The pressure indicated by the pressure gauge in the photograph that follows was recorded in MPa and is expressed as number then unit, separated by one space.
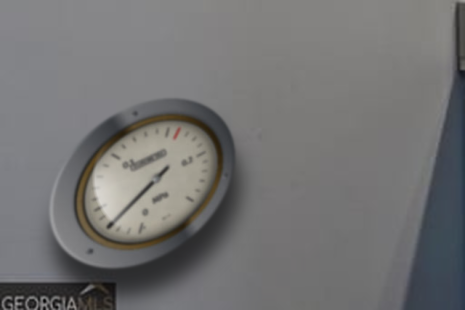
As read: 0.03 MPa
